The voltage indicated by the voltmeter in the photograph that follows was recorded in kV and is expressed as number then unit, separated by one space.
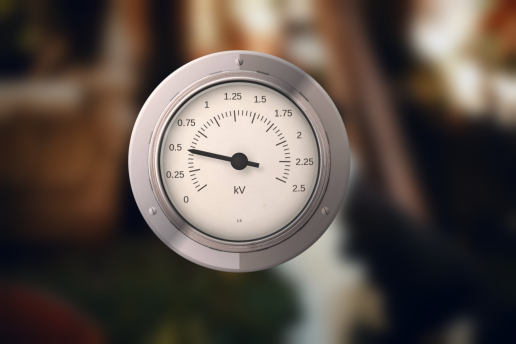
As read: 0.5 kV
